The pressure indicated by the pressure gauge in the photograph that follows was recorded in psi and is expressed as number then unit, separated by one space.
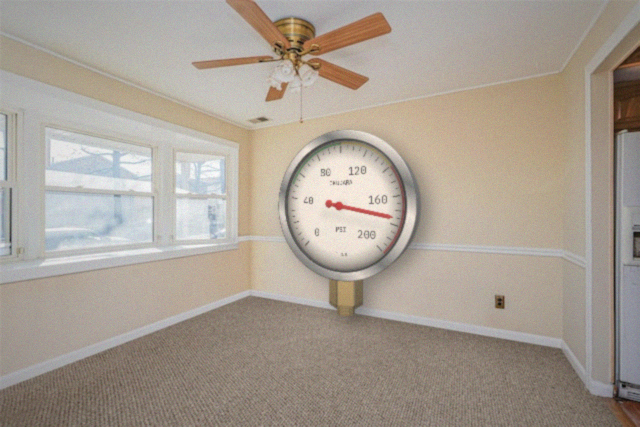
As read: 175 psi
